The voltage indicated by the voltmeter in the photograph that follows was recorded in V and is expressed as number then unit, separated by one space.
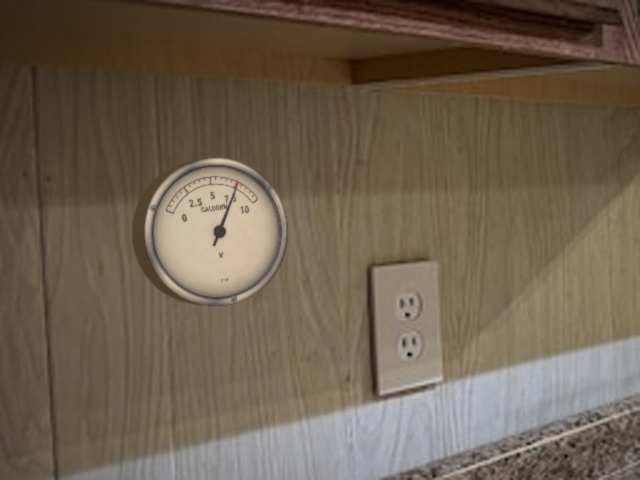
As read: 7.5 V
